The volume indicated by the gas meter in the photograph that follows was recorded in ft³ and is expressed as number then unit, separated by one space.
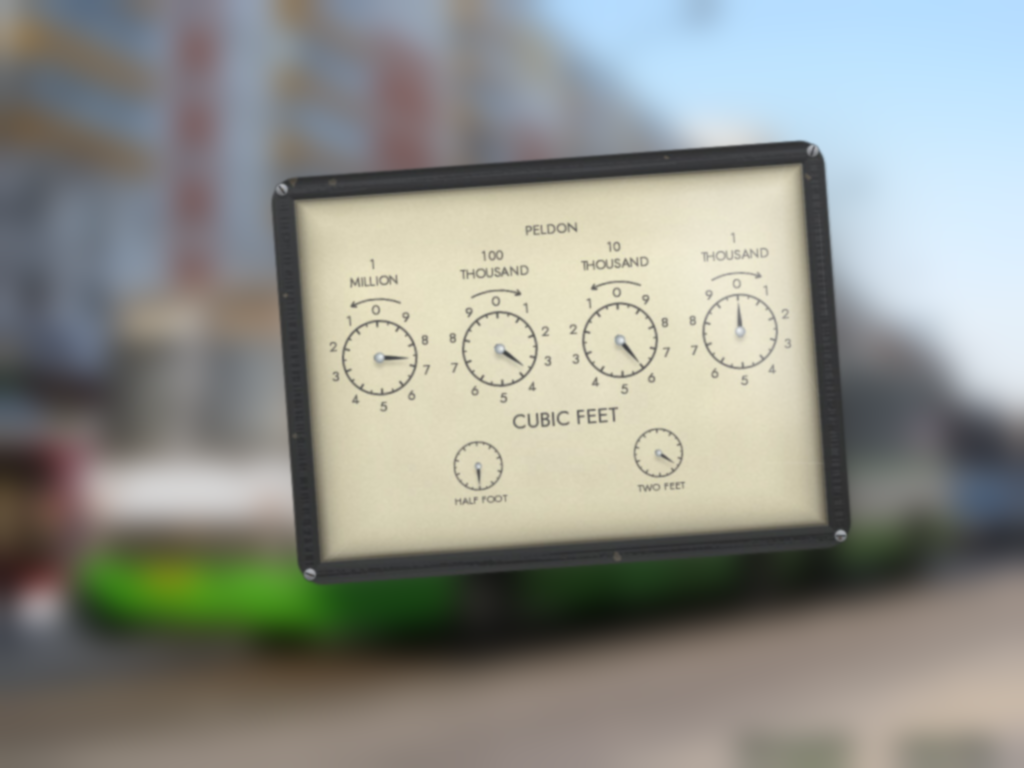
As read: 736000 ft³
